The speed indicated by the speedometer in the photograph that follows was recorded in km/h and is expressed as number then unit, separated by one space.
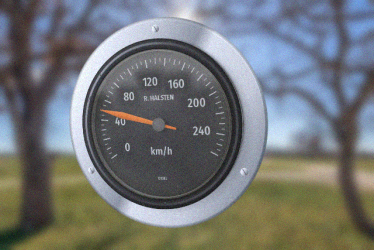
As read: 50 km/h
